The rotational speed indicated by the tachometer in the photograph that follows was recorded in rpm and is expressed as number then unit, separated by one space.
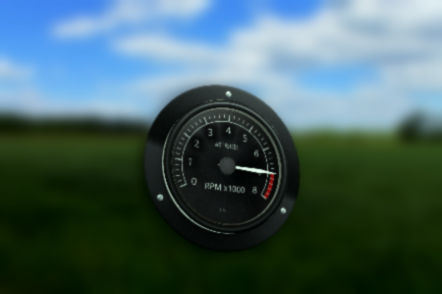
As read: 7000 rpm
